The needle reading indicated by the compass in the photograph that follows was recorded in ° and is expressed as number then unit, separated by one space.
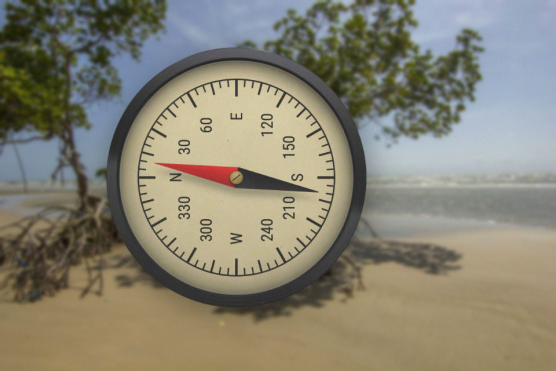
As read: 10 °
